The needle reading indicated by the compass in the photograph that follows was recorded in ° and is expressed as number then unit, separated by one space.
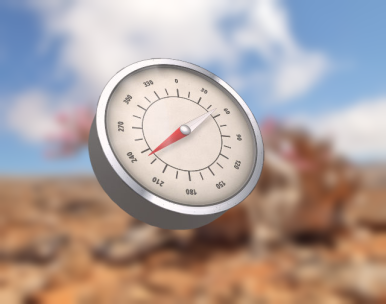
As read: 232.5 °
